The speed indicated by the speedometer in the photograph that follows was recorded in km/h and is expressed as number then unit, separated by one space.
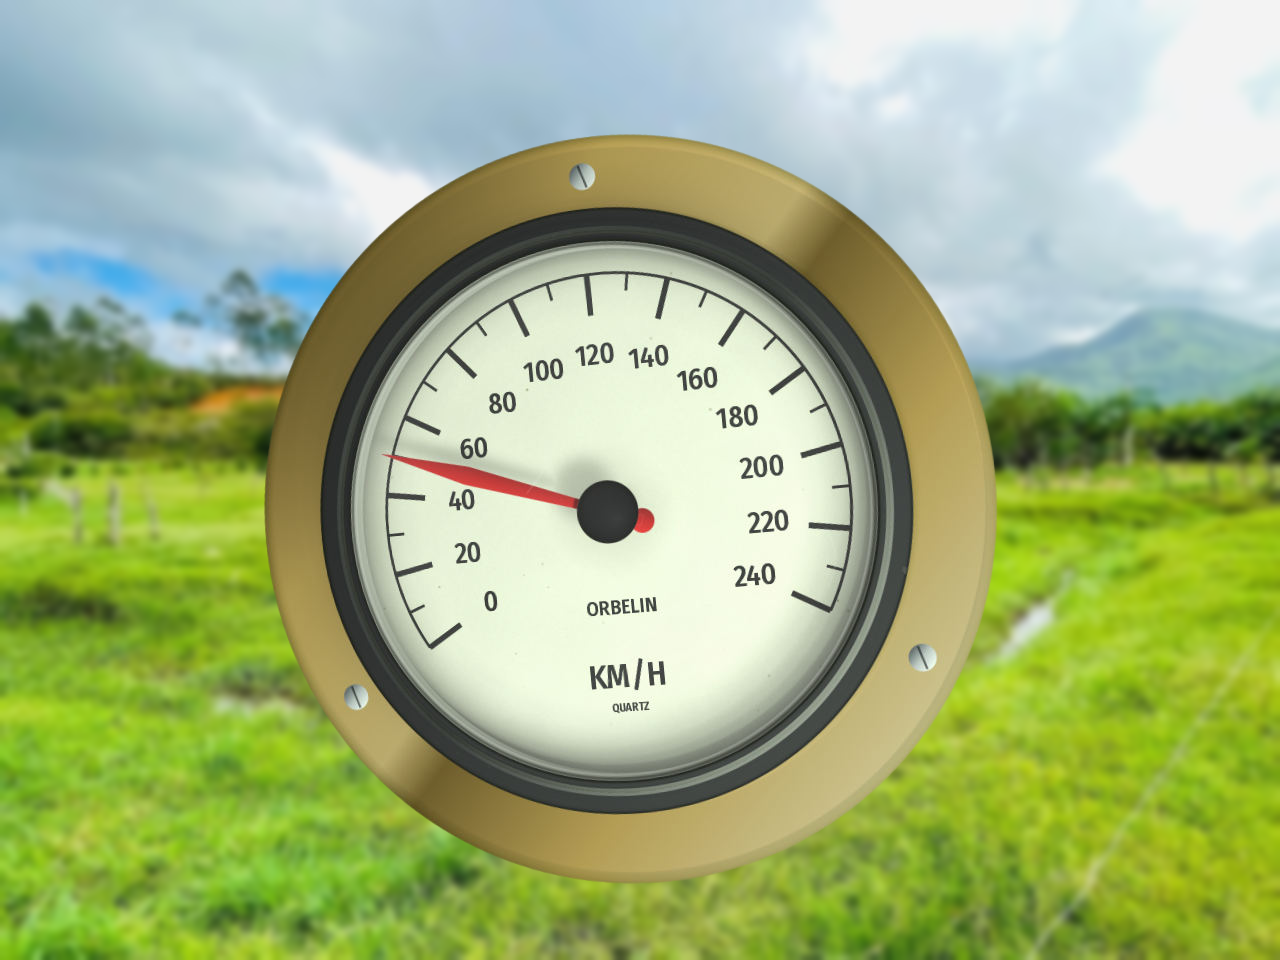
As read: 50 km/h
